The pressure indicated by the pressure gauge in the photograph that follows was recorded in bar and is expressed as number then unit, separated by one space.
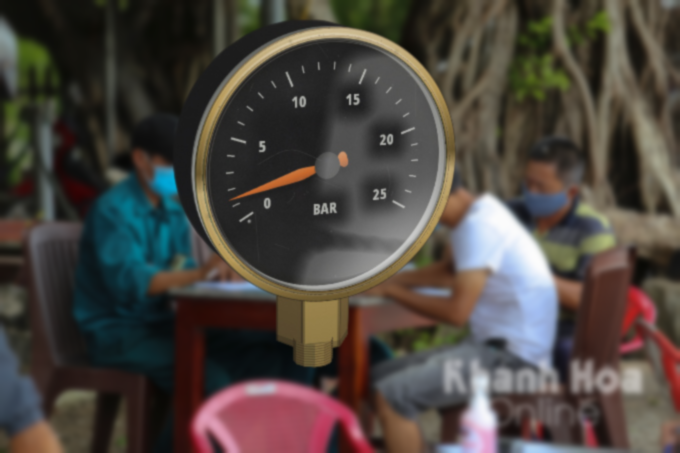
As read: 1.5 bar
